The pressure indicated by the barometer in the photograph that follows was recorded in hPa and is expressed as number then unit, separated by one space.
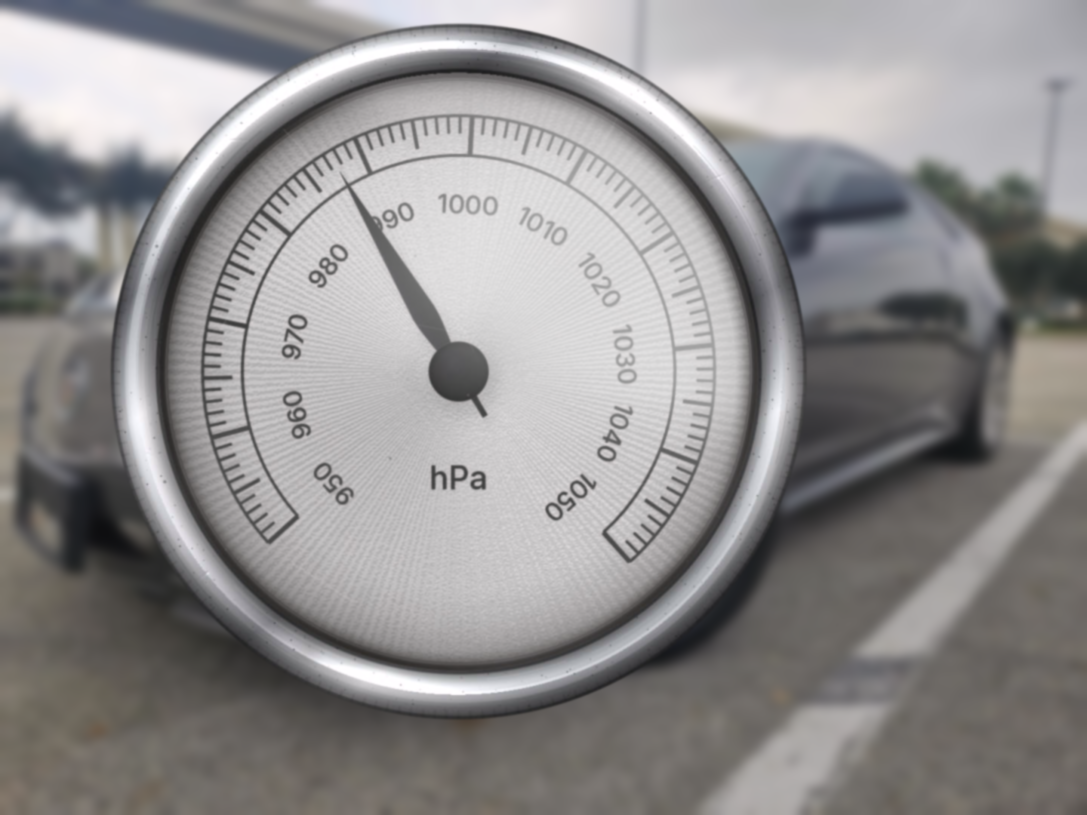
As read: 987.5 hPa
